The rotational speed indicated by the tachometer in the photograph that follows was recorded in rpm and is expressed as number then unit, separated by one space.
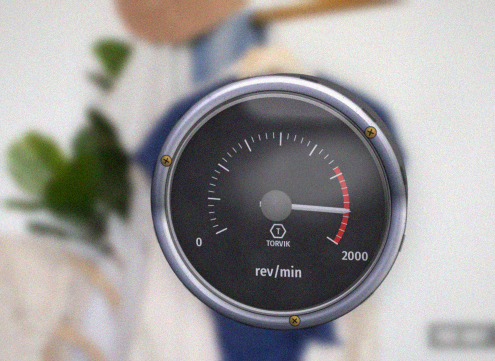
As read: 1750 rpm
